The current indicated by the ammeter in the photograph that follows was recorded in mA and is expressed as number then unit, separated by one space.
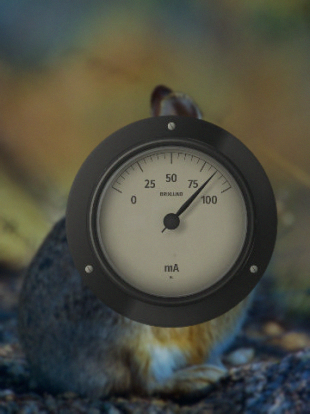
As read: 85 mA
